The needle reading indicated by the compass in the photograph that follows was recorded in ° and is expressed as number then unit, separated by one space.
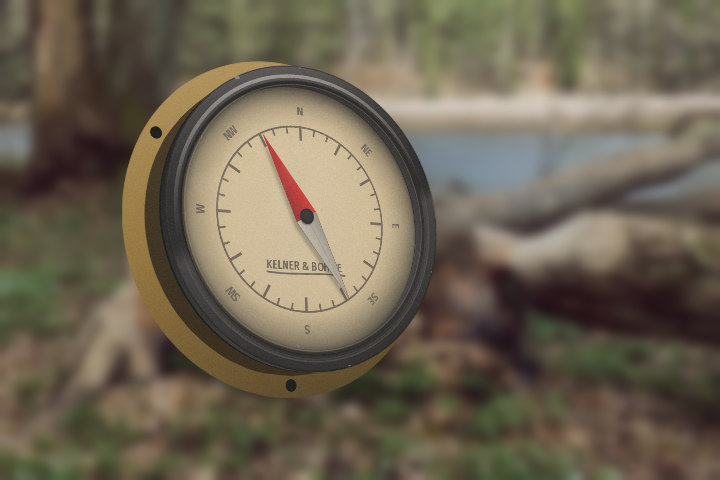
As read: 330 °
